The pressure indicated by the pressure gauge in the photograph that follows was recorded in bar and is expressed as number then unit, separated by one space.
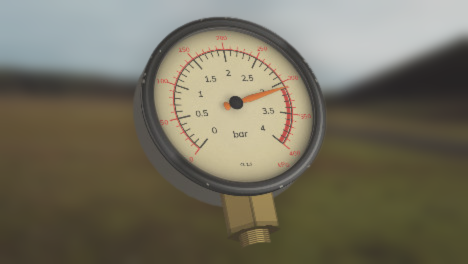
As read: 3.1 bar
